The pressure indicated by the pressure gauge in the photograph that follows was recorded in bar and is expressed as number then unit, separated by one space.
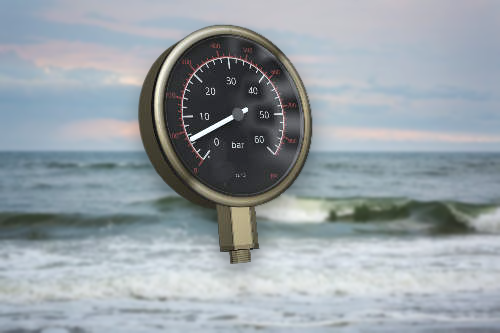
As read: 5 bar
